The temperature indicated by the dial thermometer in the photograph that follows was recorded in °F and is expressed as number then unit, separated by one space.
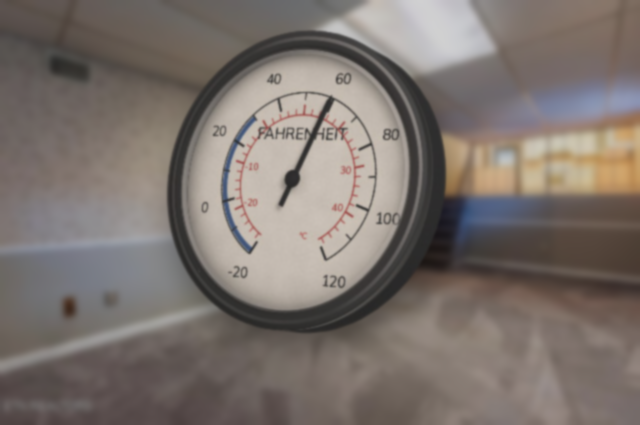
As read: 60 °F
